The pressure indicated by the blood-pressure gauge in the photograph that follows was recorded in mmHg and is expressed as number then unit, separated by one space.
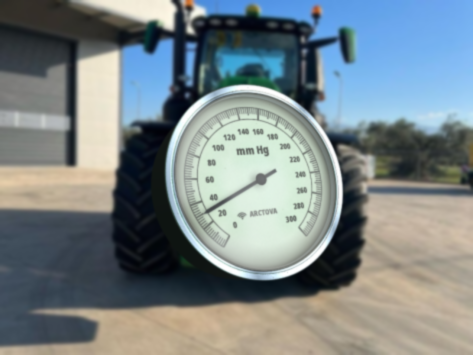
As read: 30 mmHg
